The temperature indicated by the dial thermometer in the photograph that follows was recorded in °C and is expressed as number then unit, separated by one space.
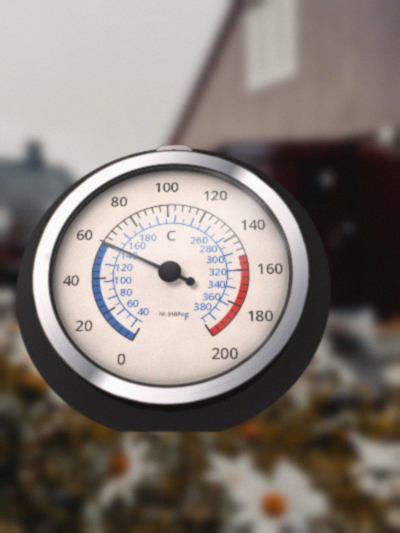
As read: 60 °C
